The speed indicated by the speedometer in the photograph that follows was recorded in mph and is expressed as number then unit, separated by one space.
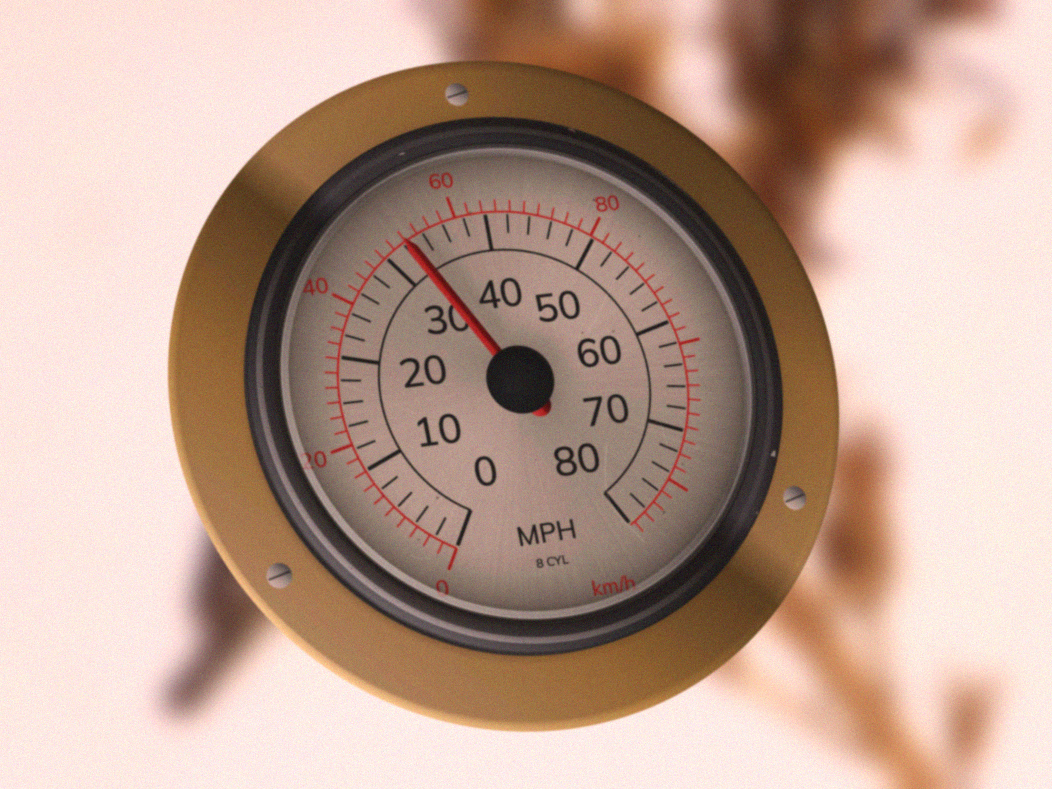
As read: 32 mph
